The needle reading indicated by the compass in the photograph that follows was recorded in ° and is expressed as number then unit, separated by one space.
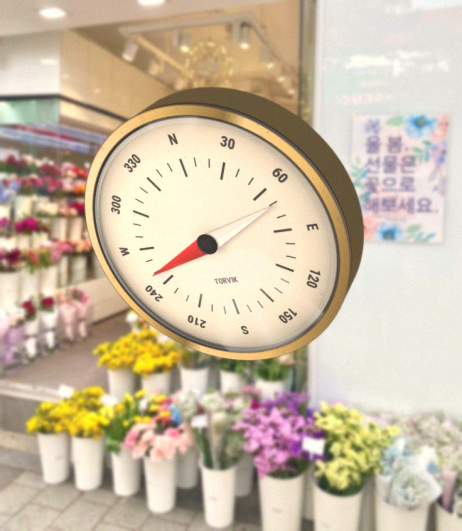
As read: 250 °
